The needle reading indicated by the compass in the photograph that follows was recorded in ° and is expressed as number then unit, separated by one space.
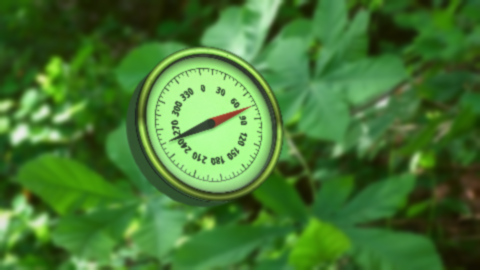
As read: 75 °
